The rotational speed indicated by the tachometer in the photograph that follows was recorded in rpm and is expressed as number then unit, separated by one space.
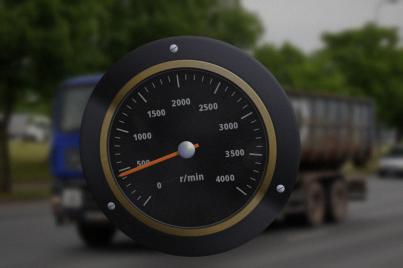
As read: 450 rpm
